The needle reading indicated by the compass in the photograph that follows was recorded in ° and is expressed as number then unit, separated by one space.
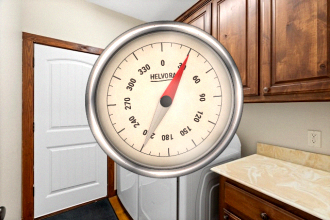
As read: 30 °
